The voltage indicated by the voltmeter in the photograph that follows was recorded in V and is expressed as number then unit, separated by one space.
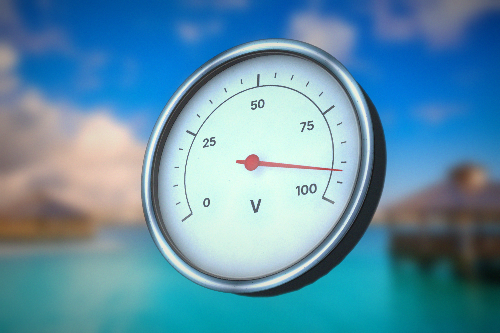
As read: 92.5 V
